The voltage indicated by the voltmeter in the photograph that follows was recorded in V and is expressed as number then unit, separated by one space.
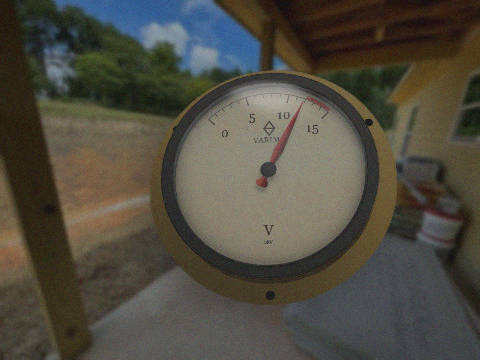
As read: 12 V
